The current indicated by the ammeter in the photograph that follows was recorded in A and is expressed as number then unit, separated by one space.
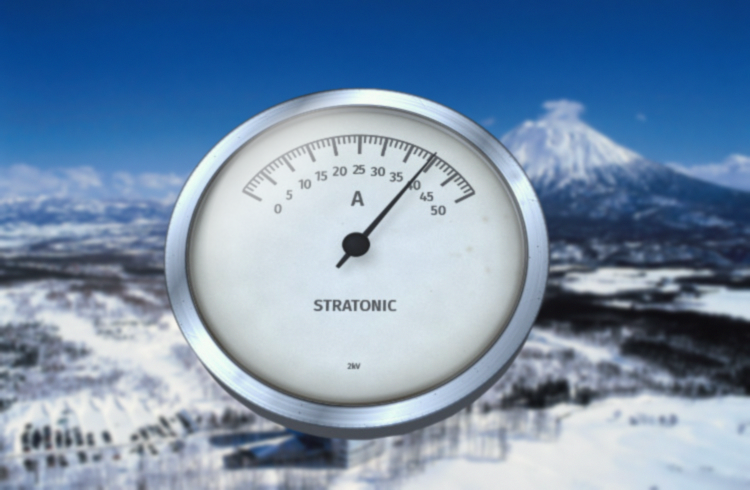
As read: 40 A
